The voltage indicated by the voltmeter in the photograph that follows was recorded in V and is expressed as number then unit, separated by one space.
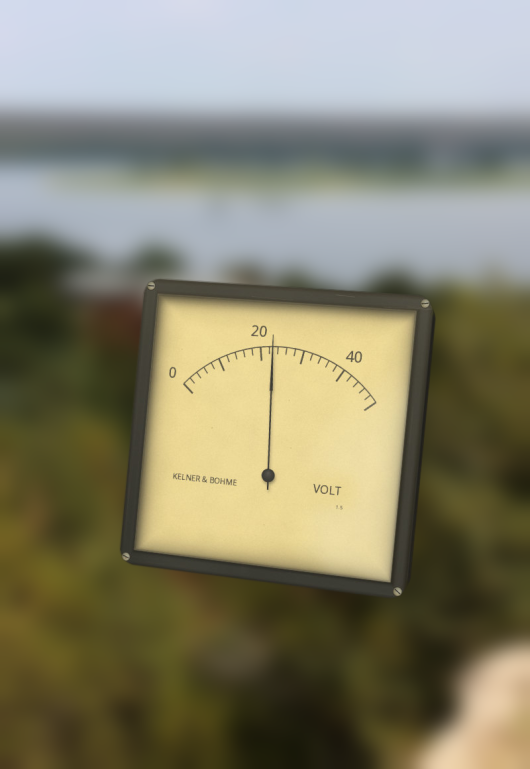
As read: 23 V
